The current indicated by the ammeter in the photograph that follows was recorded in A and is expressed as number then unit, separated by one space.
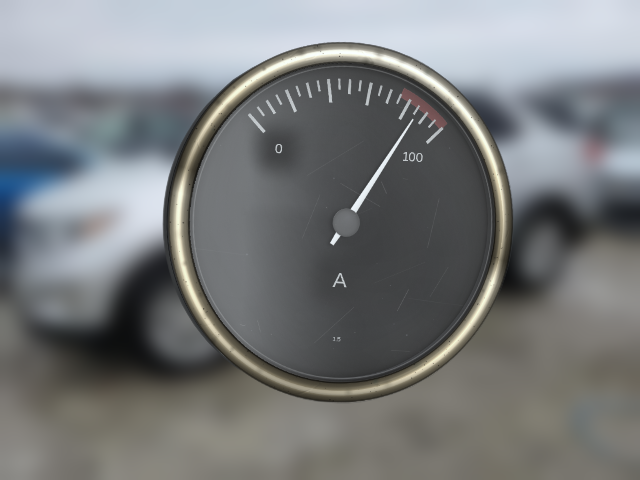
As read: 85 A
